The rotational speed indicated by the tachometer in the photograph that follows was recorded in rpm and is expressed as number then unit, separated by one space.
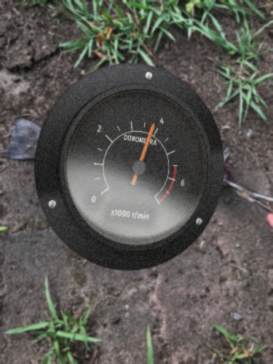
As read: 3750 rpm
